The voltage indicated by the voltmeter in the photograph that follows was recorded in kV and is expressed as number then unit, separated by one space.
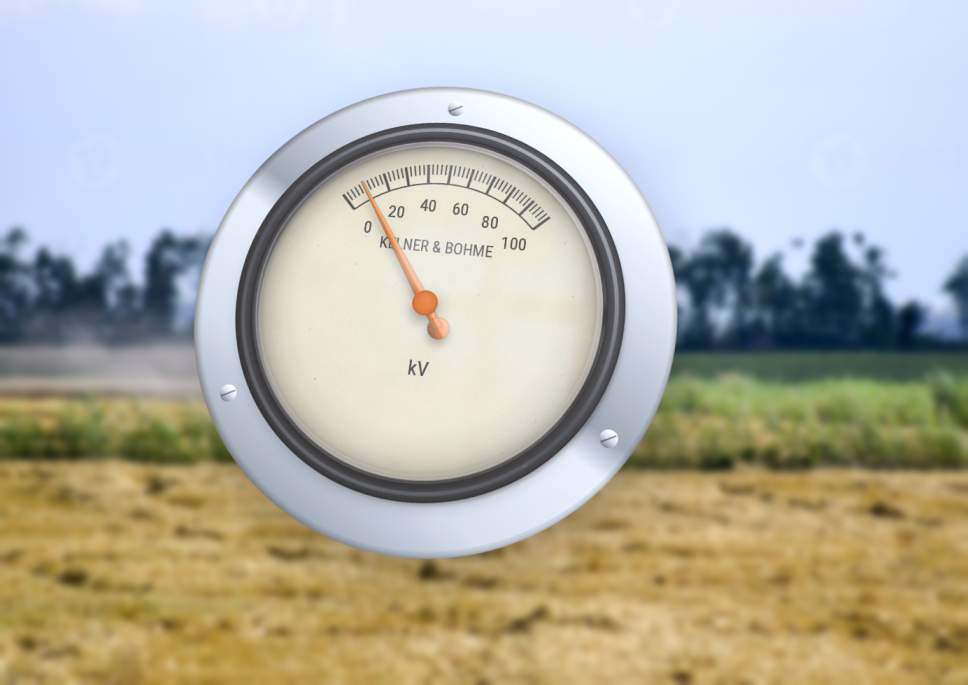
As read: 10 kV
